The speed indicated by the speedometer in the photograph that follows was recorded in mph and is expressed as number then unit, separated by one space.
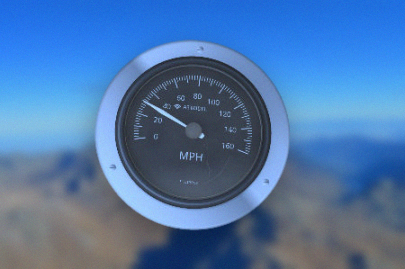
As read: 30 mph
